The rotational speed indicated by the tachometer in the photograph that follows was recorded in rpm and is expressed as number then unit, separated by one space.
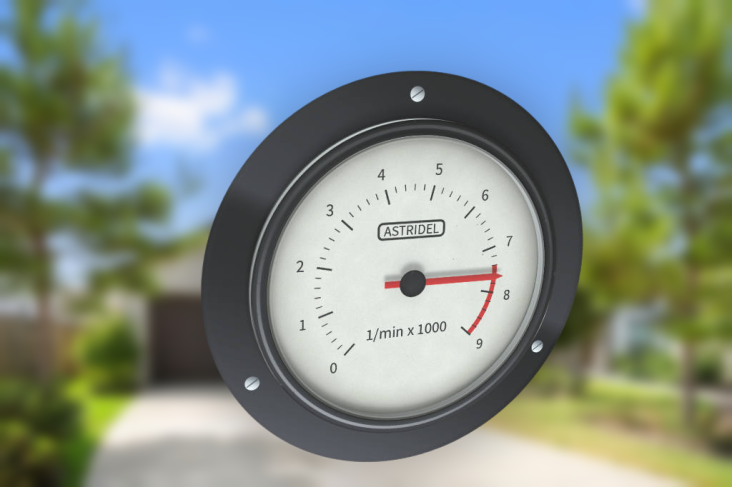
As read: 7600 rpm
